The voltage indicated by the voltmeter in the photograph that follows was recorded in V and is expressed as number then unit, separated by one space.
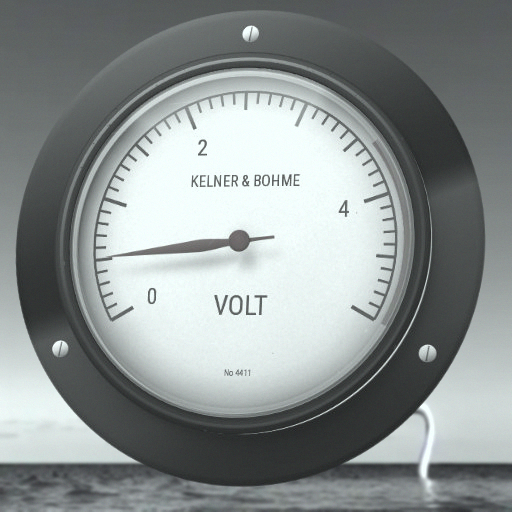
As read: 0.5 V
